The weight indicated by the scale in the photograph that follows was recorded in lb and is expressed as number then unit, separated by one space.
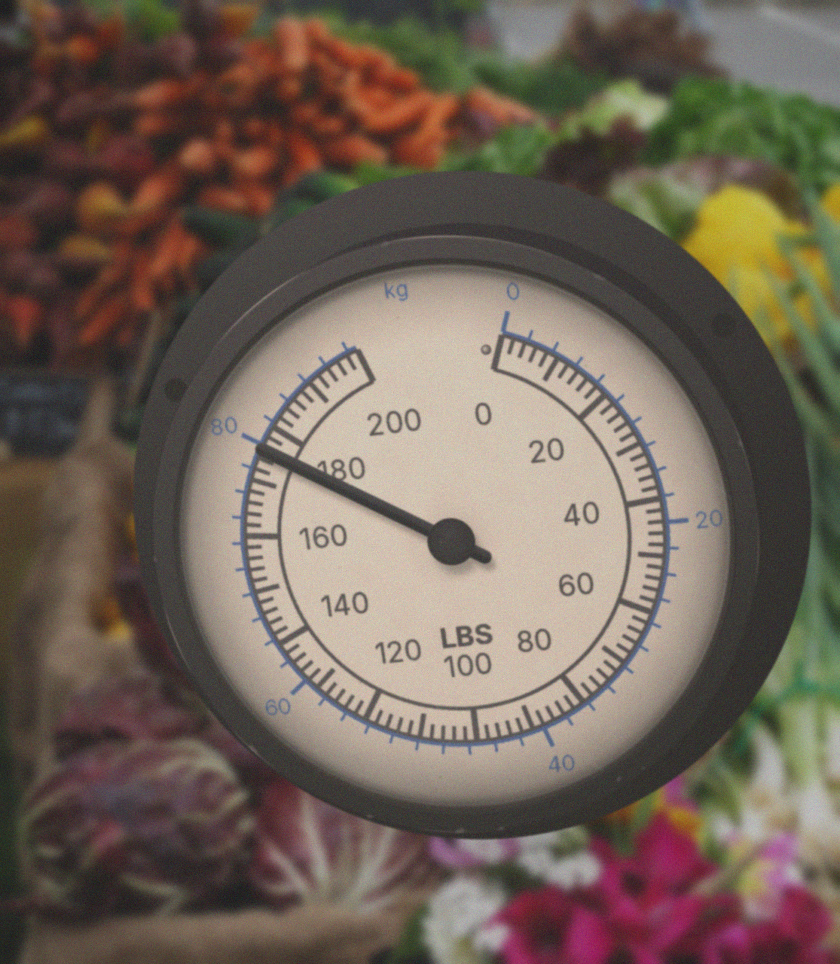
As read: 176 lb
